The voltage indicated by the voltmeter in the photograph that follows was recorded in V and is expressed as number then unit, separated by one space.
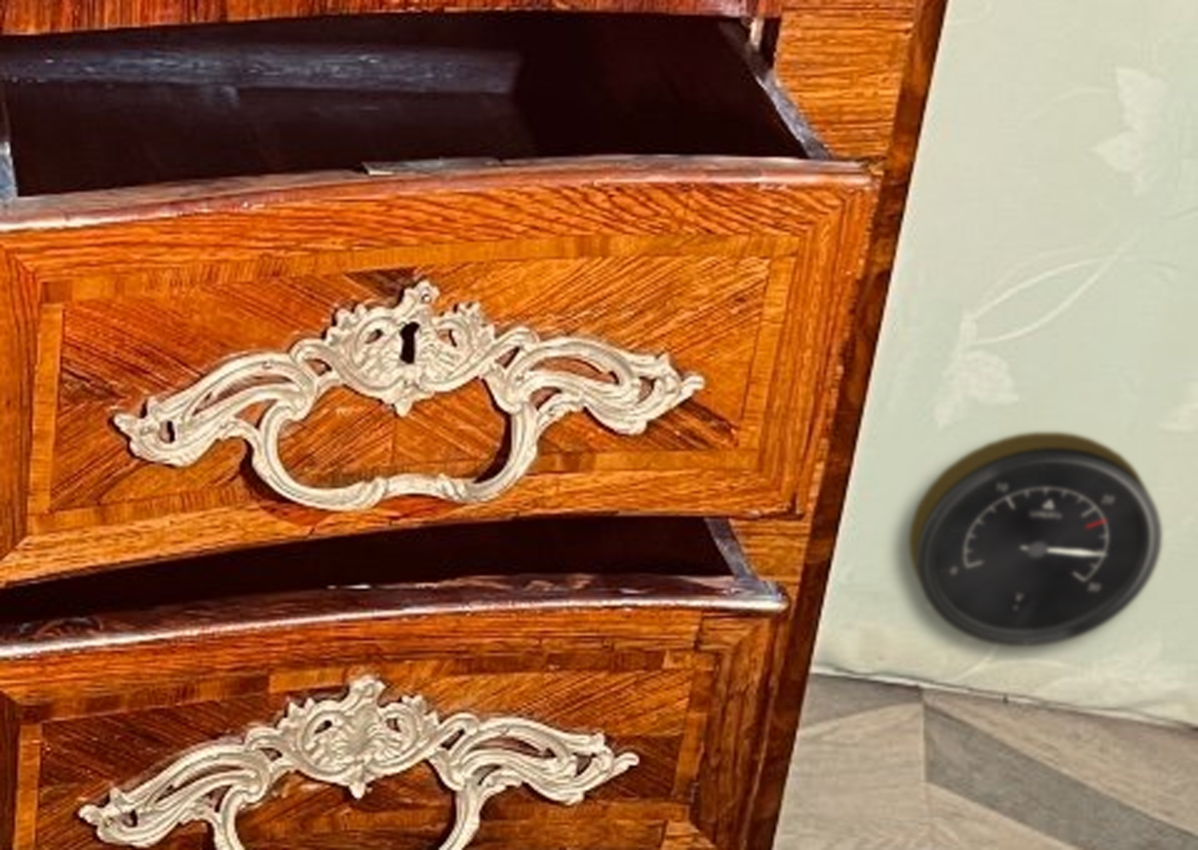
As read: 26 V
